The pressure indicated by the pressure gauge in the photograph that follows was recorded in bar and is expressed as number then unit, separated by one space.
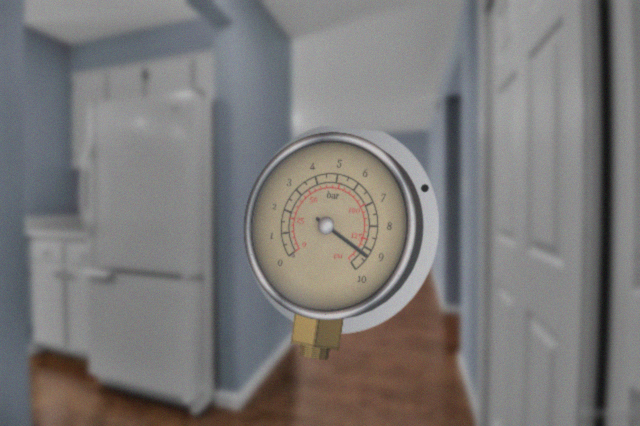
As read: 9.25 bar
